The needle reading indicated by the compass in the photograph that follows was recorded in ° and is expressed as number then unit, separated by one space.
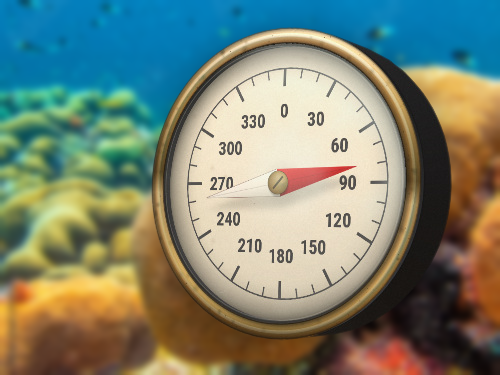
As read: 80 °
